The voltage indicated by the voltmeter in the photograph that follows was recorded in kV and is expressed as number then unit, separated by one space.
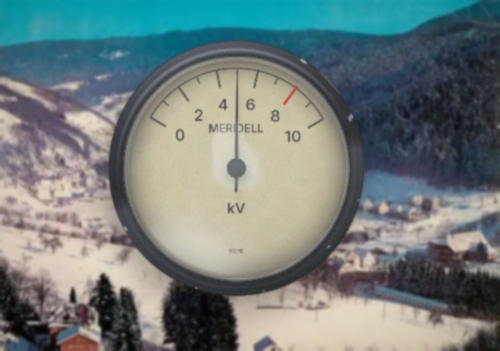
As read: 5 kV
